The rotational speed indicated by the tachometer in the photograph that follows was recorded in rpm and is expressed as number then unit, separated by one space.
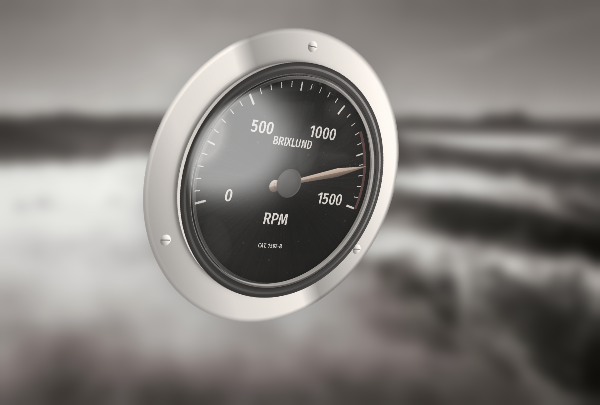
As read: 1300 rpm
